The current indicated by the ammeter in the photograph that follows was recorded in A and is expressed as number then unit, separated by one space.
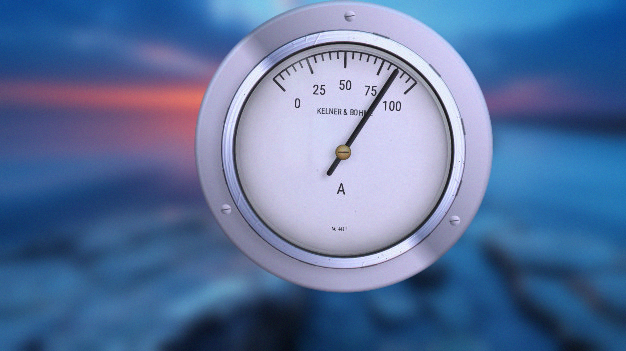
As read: 85 A
